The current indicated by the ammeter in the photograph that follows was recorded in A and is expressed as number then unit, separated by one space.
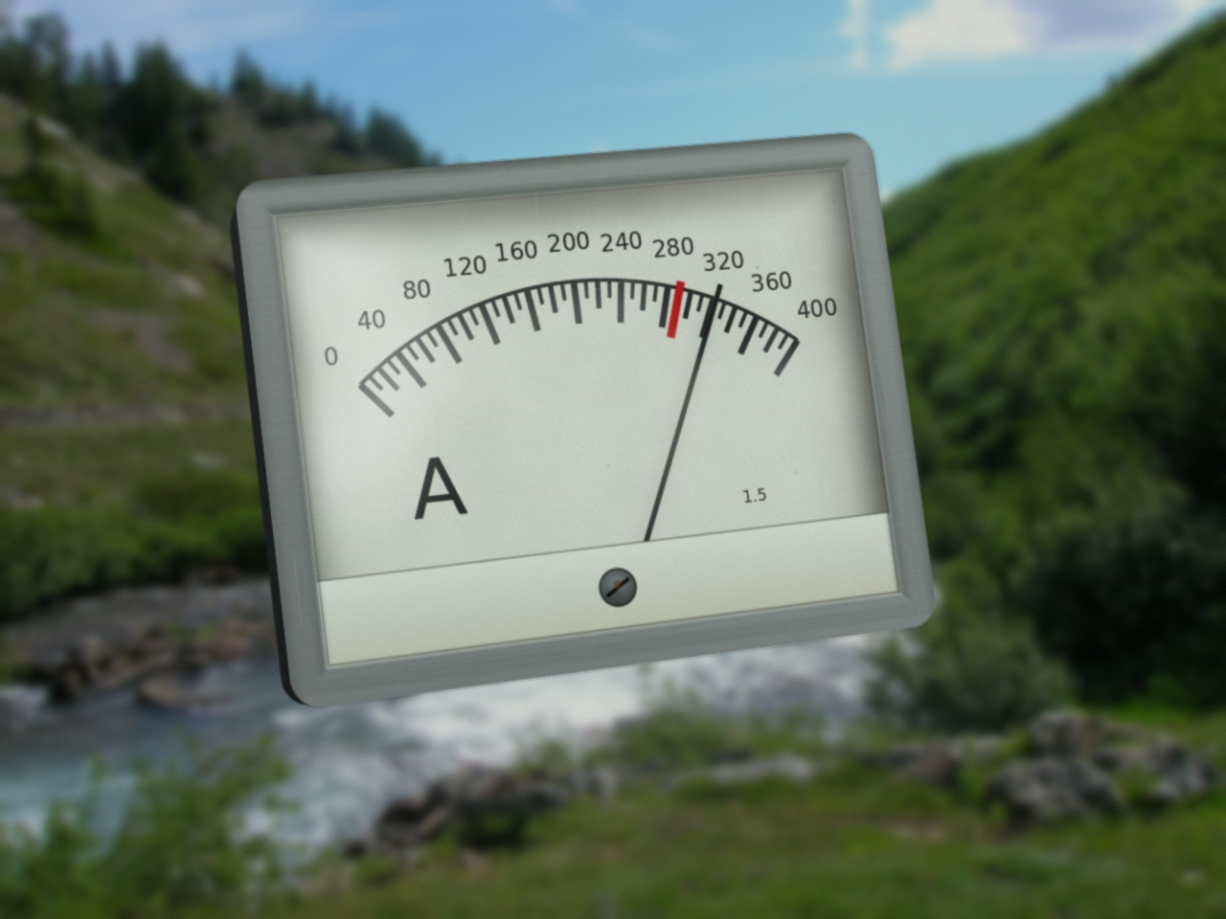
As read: 320 A
